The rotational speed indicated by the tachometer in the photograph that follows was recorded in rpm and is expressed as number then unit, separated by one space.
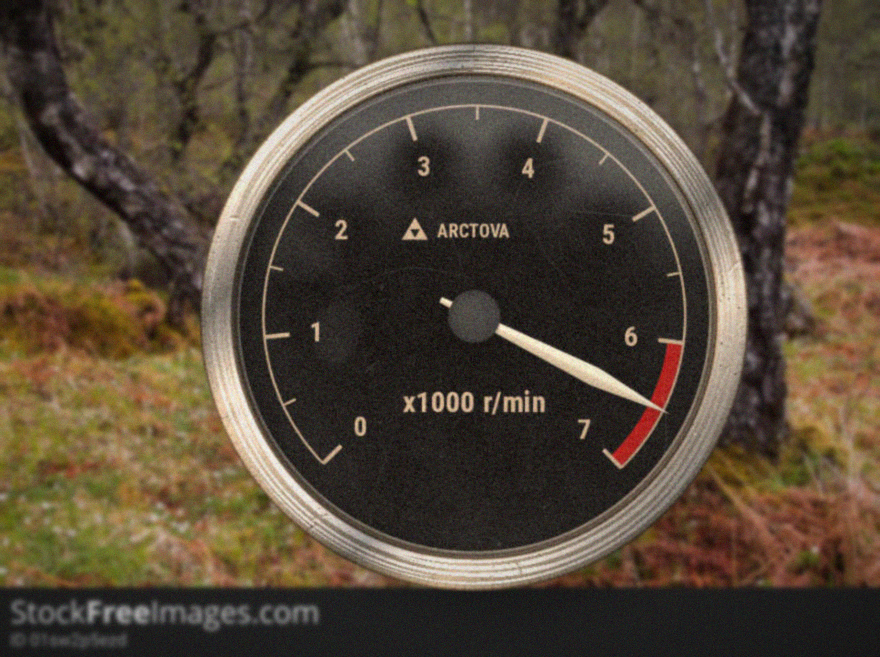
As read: 6500 rpm
